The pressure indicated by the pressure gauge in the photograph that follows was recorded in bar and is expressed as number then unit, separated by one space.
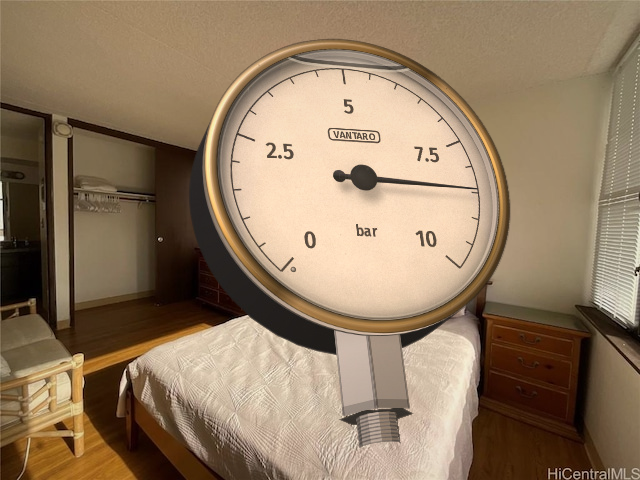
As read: 8.5 bar
